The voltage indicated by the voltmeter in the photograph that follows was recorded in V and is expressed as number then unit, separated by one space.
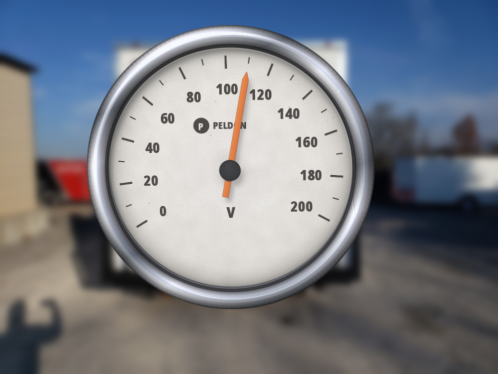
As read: 110 V
